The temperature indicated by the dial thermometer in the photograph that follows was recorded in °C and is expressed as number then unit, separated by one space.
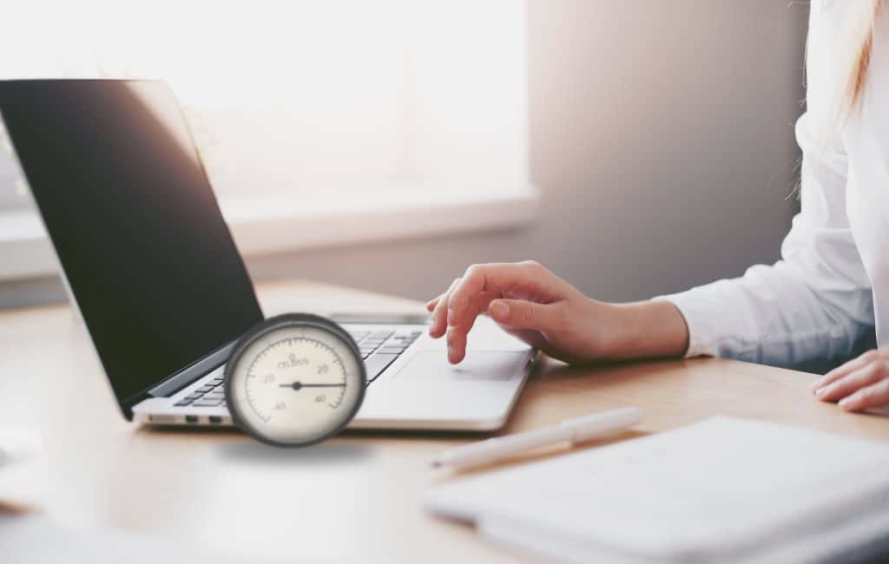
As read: 30 °C
